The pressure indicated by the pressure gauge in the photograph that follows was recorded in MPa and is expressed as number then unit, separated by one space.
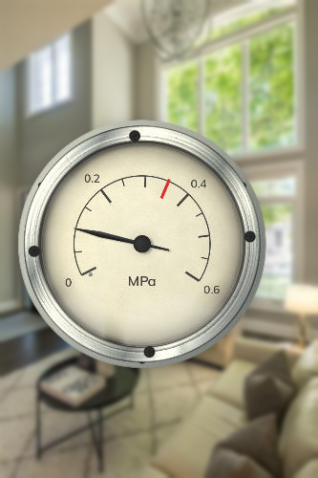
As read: 0.1 MPa
